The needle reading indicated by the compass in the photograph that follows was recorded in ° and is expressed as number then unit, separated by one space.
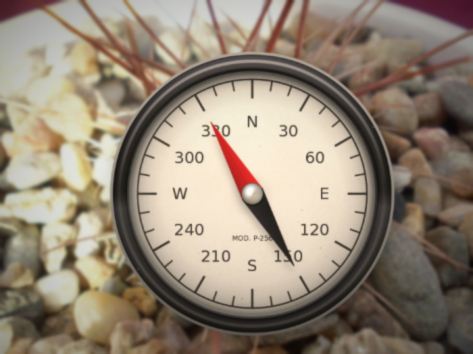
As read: 330 °
